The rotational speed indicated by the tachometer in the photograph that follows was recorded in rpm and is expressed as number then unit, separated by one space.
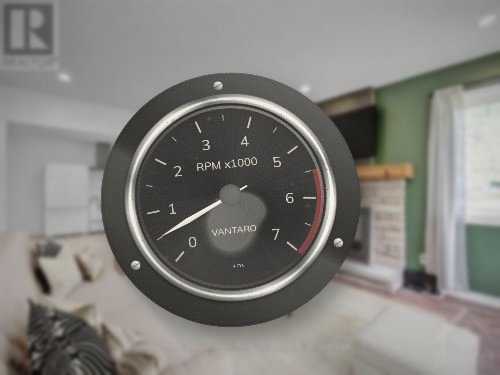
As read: 500 rpm
